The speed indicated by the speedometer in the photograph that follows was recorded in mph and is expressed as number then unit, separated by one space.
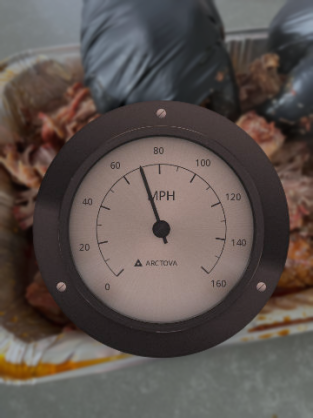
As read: 70 mph
